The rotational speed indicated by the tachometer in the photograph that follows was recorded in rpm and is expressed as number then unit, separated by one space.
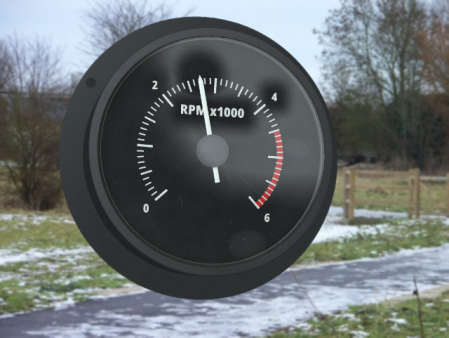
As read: 2700 rpm
